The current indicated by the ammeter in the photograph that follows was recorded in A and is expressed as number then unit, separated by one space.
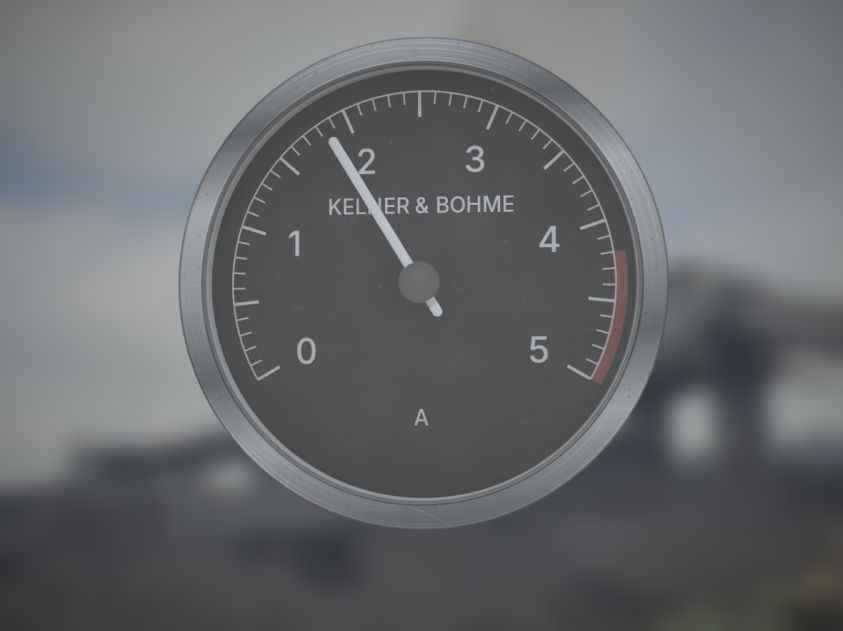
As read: 1.85 A
